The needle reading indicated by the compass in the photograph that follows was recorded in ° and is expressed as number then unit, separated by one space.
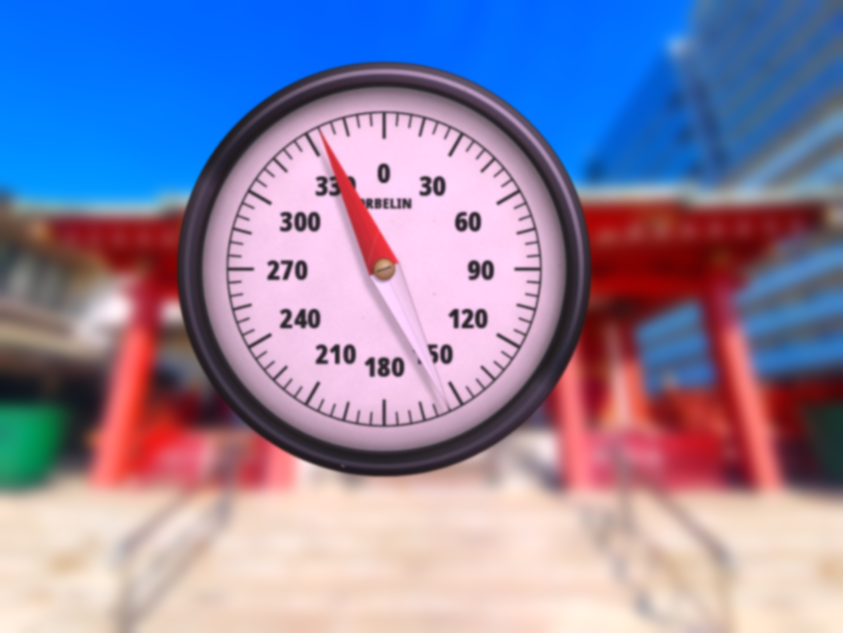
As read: 335 °
